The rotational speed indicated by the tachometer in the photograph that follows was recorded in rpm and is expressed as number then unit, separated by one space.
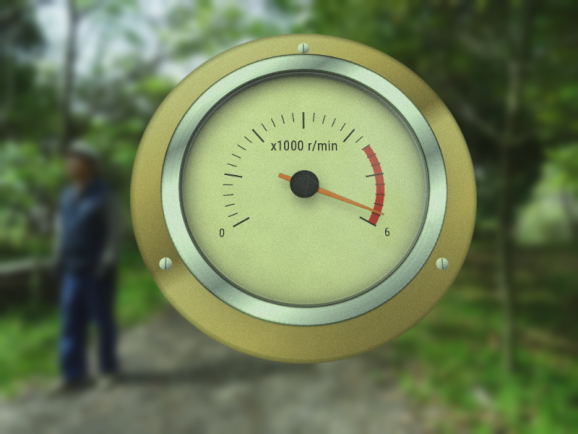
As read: 5800 rpm
